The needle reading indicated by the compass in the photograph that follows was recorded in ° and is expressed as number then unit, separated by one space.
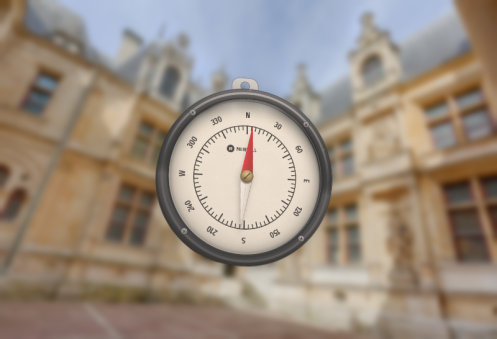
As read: 5 °
